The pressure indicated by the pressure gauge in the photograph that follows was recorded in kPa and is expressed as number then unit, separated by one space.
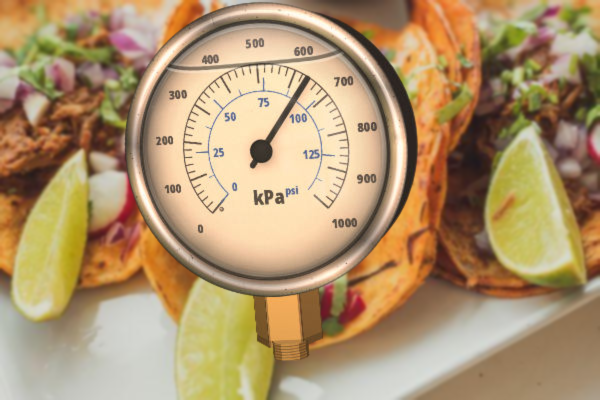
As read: 640 kPa
